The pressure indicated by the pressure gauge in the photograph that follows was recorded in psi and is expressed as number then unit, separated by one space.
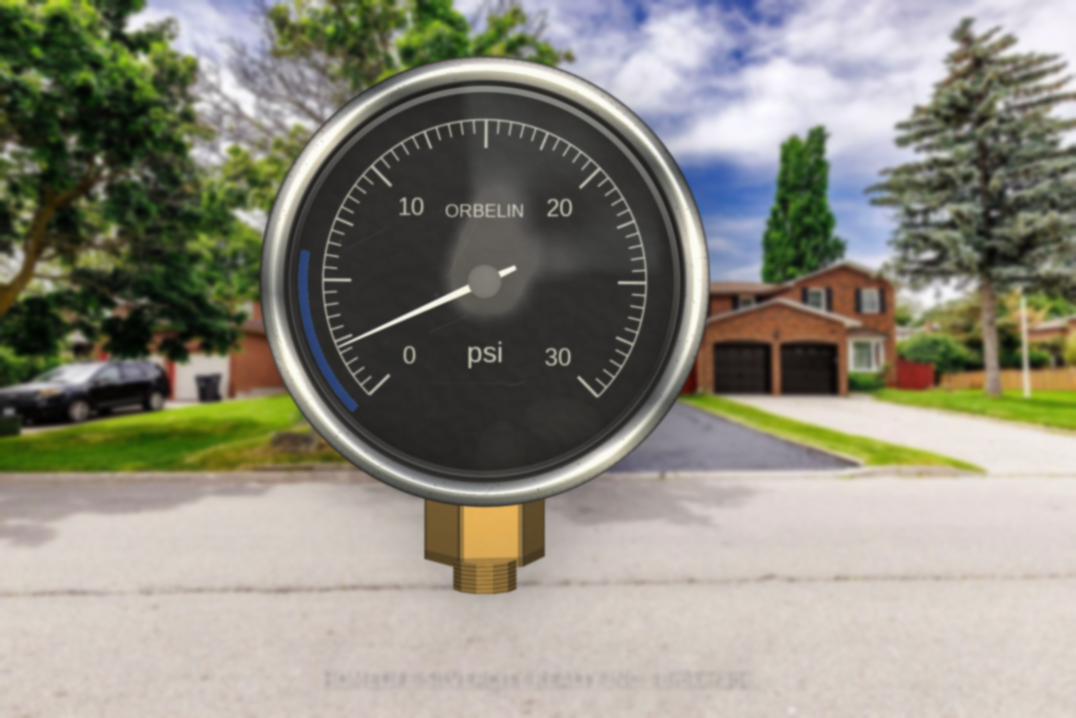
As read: 2.25 psi
